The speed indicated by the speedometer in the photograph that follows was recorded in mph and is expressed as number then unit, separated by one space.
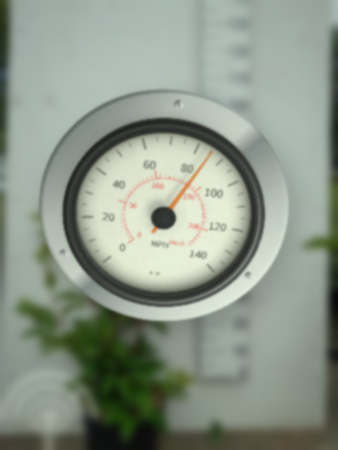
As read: 85 mph
